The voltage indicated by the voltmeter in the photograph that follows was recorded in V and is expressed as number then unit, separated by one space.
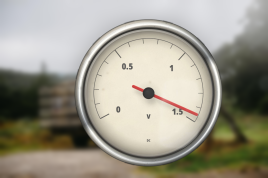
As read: 1.45 V
